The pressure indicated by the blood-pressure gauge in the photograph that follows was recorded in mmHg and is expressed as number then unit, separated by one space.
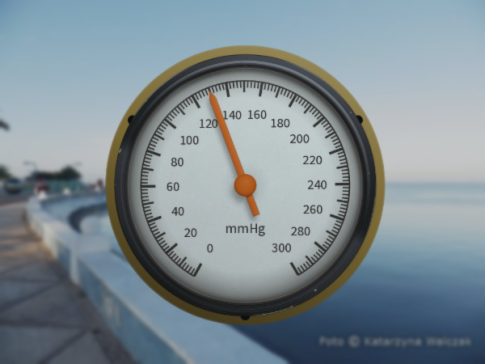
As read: 130 mmHg
